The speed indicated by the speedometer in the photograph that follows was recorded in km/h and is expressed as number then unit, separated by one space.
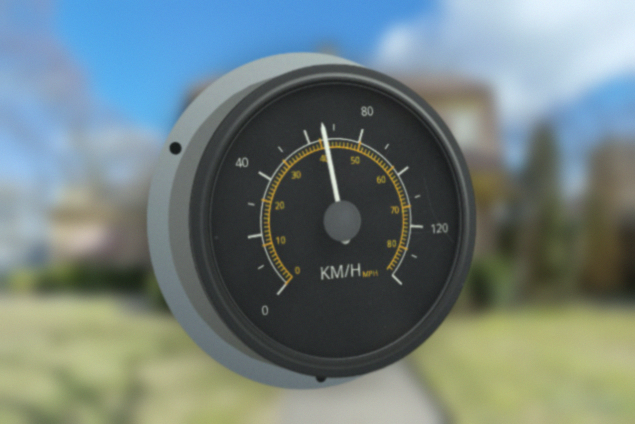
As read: 65 km/h
